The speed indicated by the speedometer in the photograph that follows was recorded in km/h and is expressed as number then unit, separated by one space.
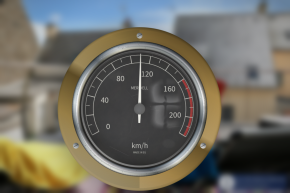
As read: 110 km/h
